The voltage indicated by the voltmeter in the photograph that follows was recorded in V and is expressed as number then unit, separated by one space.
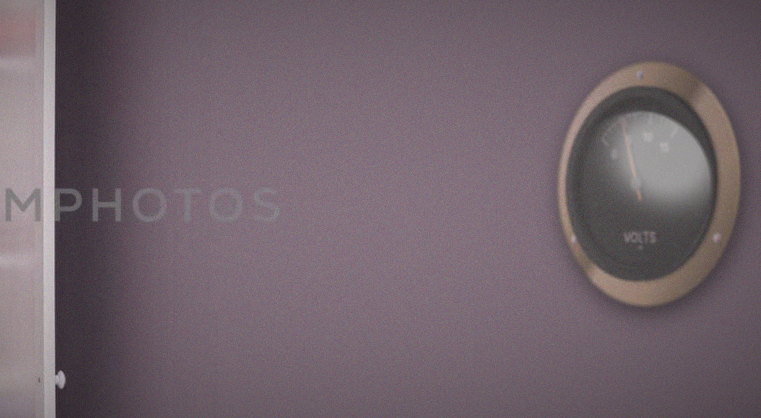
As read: 5 V
